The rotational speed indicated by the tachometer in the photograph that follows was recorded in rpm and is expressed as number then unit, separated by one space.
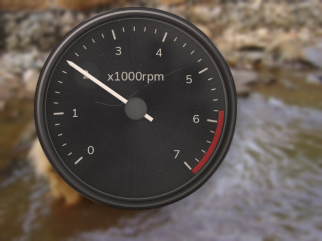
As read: 2000 rpm
